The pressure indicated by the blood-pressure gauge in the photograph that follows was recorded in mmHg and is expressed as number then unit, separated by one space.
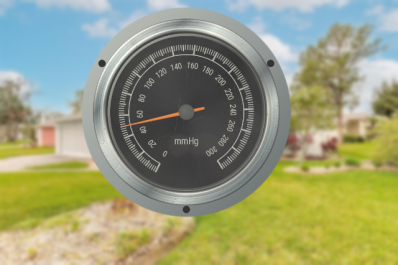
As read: 50 mmHg
